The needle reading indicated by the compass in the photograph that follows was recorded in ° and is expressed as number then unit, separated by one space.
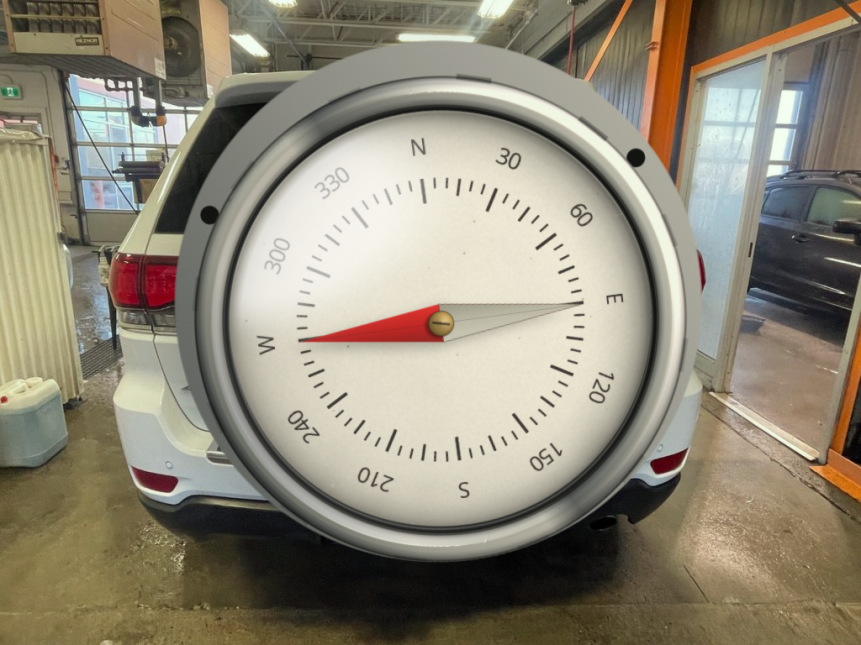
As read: 270 °
